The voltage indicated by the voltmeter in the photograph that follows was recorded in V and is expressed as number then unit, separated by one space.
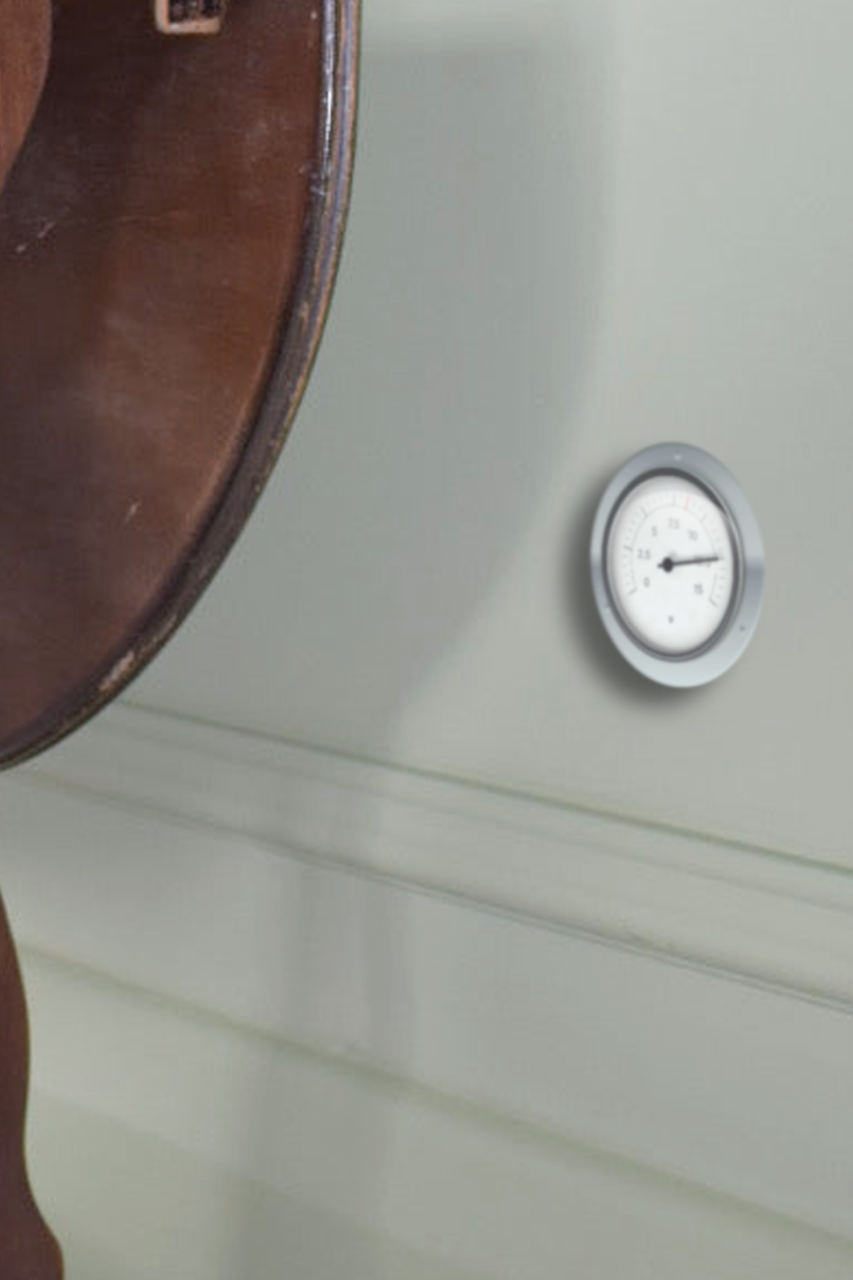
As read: 12.5 V
